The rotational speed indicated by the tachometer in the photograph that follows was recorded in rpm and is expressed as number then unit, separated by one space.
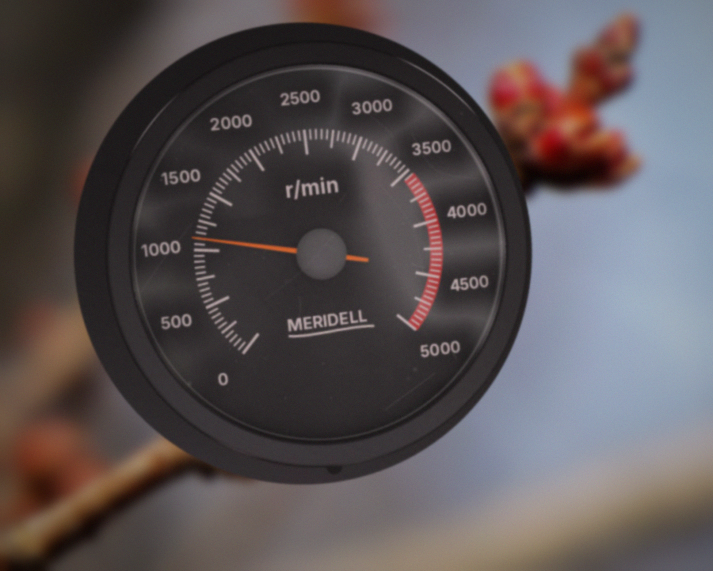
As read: 1100 rpm
